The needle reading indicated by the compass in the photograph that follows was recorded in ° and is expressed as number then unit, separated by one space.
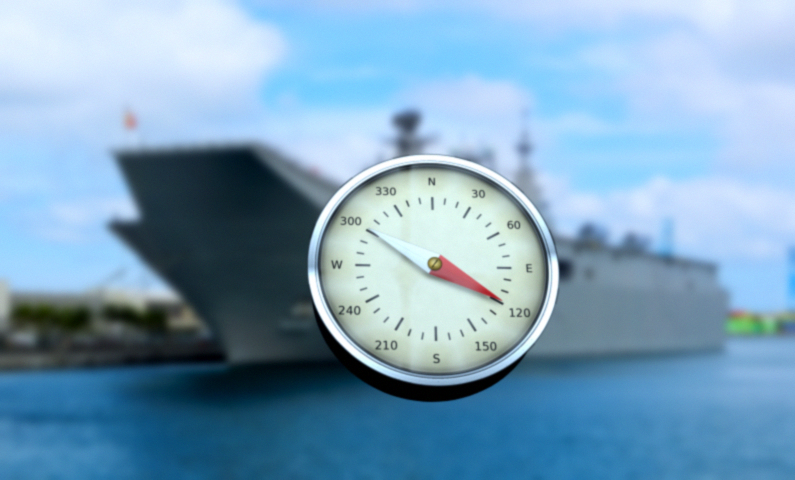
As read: 120 °
